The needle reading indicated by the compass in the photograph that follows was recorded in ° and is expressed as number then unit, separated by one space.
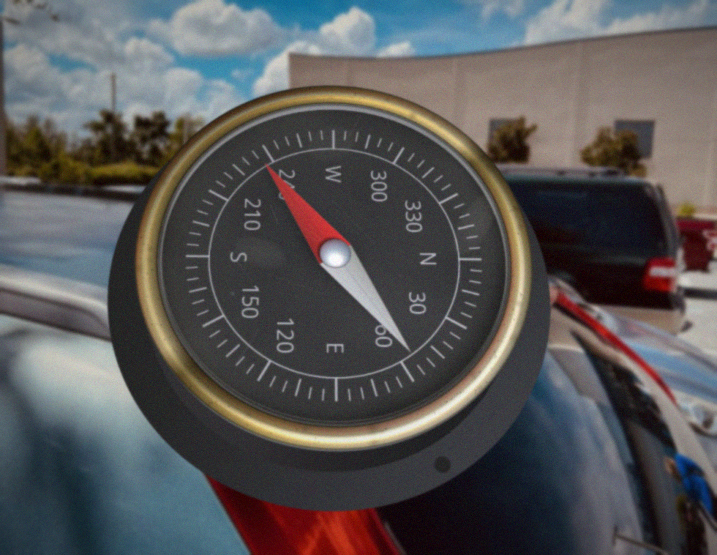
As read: 235 °
